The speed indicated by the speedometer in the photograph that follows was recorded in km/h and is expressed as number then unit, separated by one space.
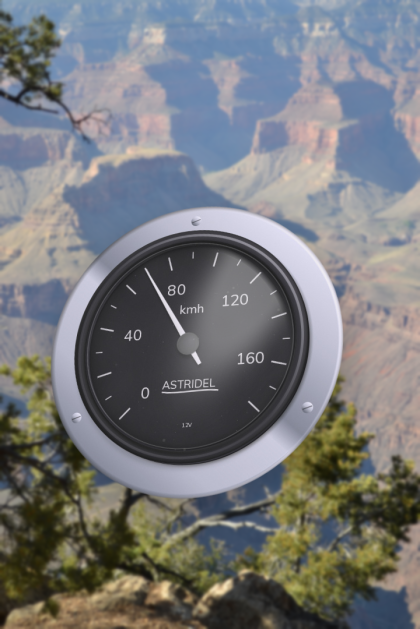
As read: 70 km/h
